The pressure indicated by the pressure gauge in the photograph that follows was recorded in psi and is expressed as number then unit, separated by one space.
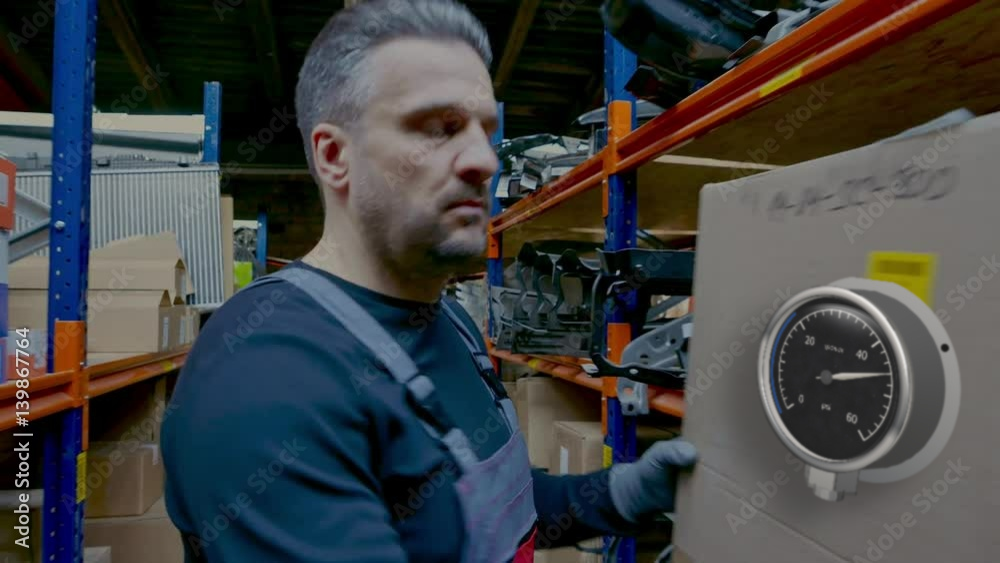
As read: 46 psi
